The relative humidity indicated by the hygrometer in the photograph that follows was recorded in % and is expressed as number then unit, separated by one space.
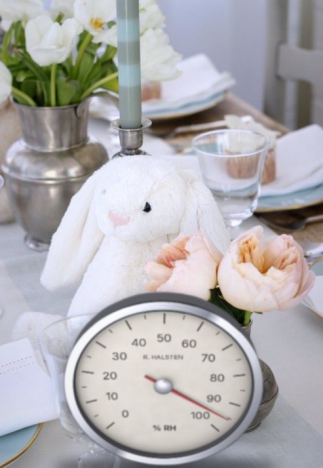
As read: 95 %
